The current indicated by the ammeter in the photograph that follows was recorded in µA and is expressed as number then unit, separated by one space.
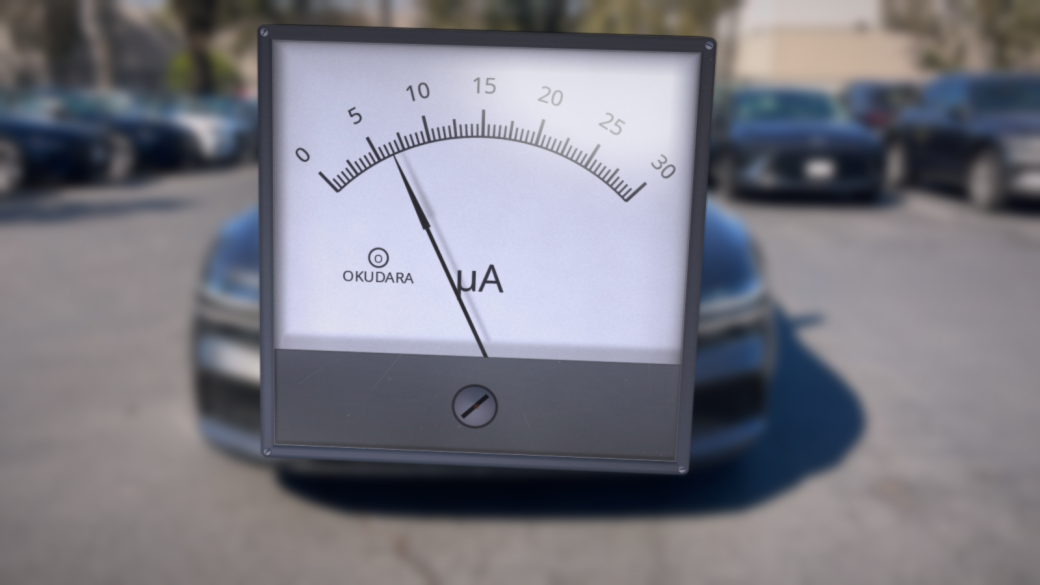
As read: 6.5 µA
